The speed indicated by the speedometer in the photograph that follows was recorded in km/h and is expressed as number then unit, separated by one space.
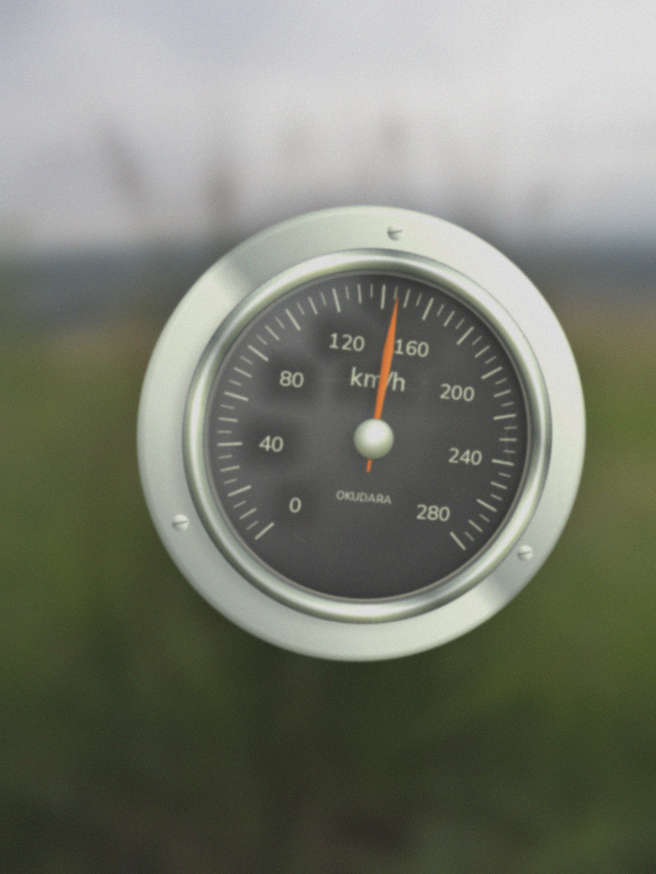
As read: 145 km/h
